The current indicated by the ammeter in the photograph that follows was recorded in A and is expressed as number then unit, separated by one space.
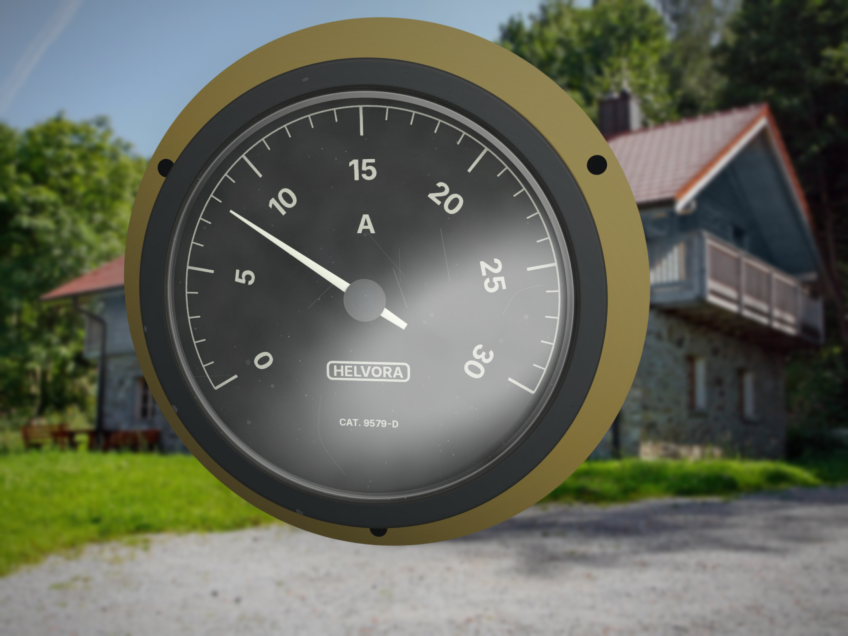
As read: 8 A
